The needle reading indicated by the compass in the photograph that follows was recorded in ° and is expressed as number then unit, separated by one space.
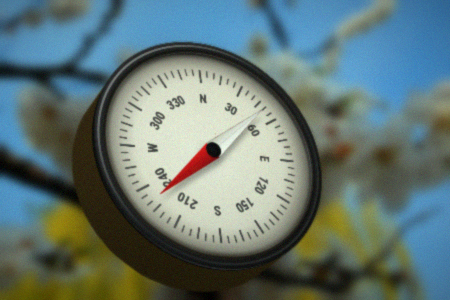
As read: 230 °
